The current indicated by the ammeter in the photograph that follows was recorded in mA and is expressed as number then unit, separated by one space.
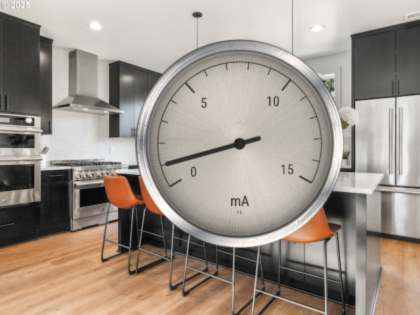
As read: 1 mA
